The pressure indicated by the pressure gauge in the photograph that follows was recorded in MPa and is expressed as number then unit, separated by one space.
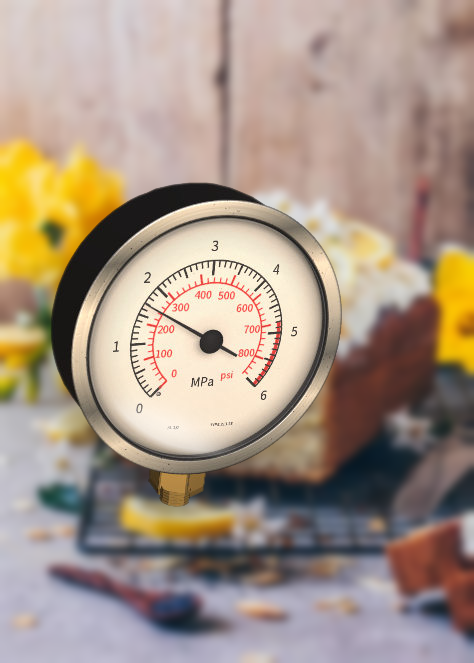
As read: 1.7 MPa
